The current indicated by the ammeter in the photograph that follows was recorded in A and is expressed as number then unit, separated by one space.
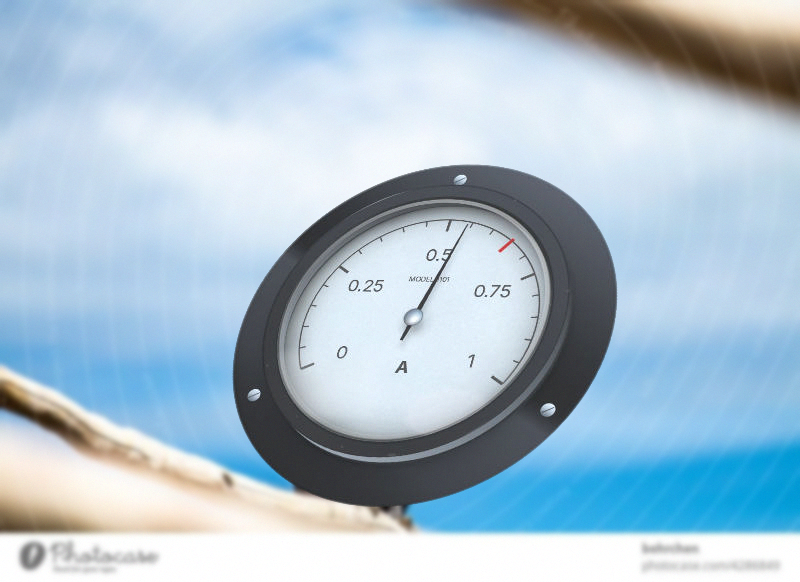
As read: 0.55 A
